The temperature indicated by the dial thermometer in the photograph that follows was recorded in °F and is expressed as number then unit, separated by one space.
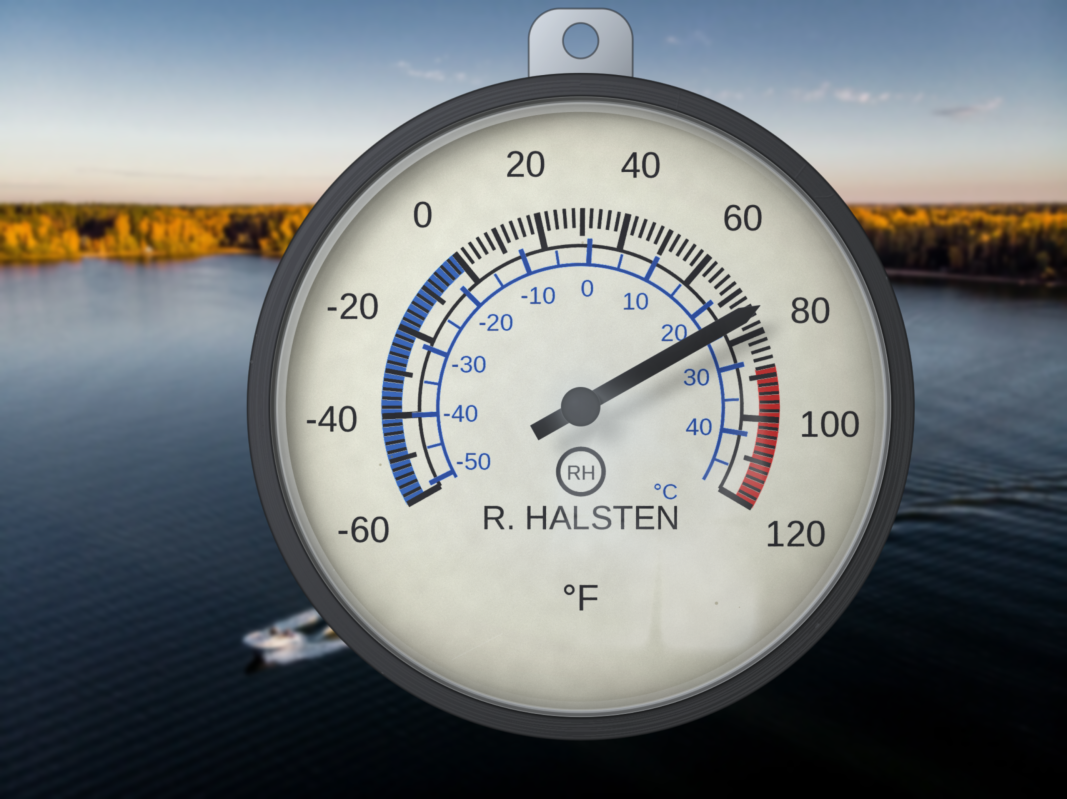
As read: 75 °F
